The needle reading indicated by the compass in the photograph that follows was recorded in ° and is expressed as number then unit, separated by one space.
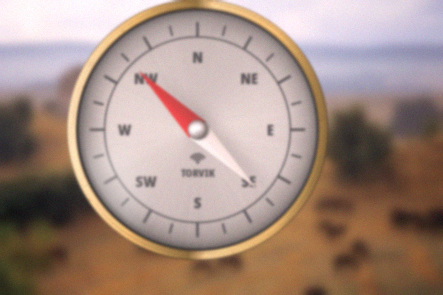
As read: 315 °
